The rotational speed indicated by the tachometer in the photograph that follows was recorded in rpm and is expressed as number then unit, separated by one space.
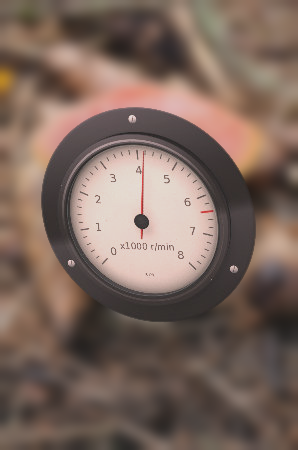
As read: 4200 rpm
